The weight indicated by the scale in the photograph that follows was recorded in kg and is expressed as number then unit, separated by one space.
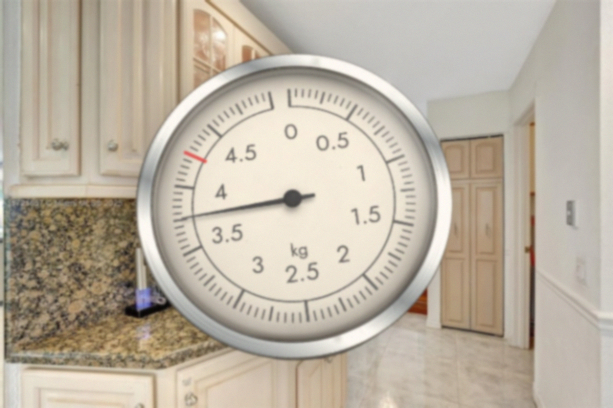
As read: 3.75 kg
